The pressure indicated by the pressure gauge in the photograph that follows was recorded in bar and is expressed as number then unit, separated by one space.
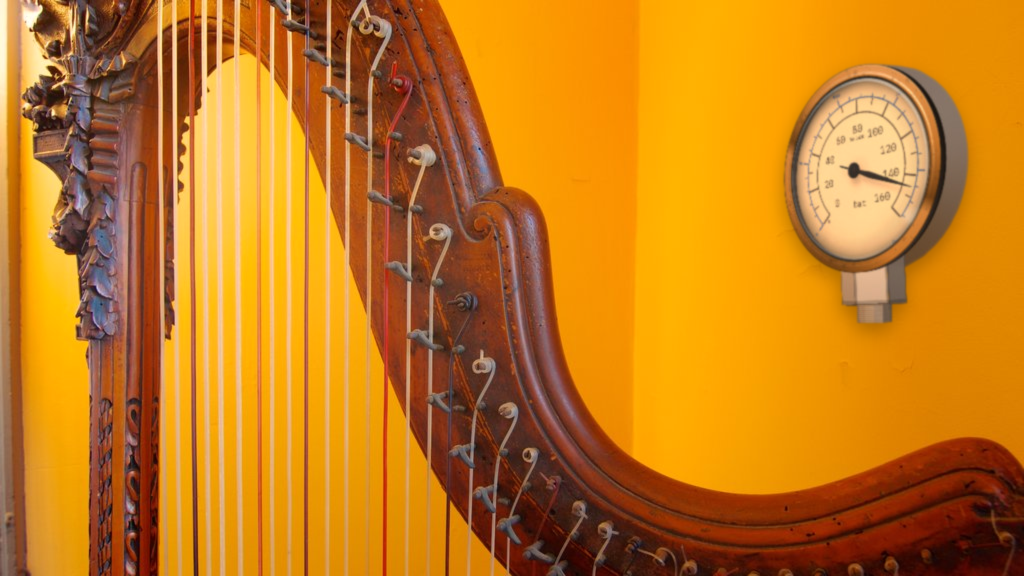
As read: 145 bar
